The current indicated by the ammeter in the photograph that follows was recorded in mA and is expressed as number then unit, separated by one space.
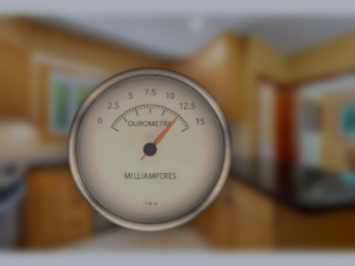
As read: 12.5 mA
